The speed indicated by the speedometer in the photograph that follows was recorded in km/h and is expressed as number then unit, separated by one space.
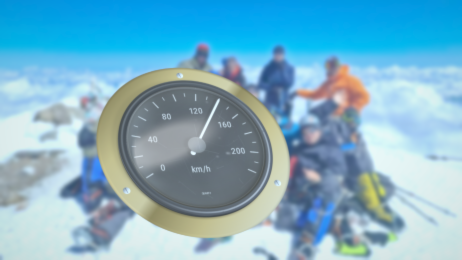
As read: 140 km/h
